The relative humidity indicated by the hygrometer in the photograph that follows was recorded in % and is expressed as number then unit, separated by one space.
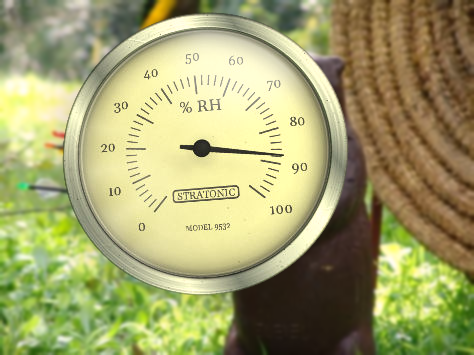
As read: 88 %
